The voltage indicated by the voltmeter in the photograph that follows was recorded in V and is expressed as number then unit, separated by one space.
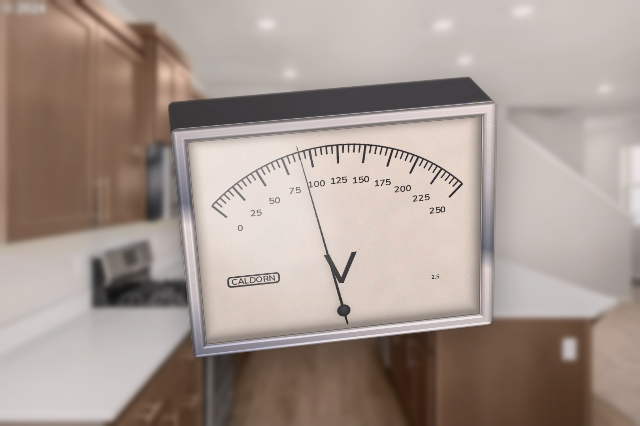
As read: 90 V
